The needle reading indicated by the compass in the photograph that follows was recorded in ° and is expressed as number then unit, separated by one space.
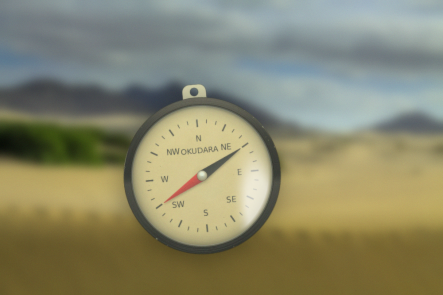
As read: 240 °
